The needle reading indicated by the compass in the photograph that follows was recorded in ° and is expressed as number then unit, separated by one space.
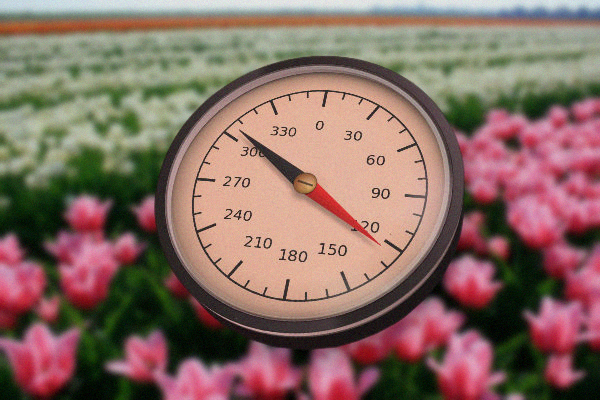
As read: 125 °
